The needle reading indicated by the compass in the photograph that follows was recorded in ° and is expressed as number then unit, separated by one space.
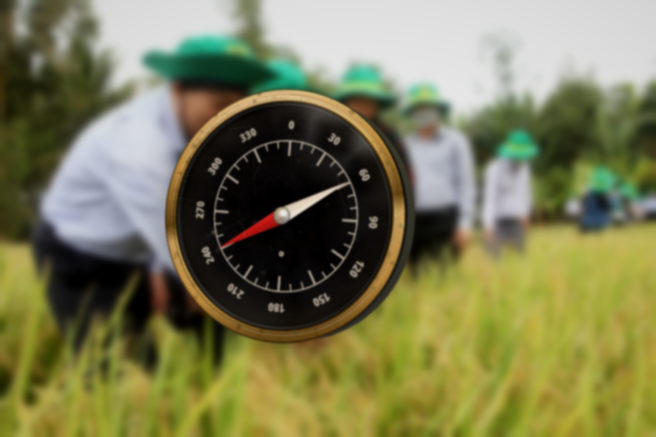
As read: 240 °
